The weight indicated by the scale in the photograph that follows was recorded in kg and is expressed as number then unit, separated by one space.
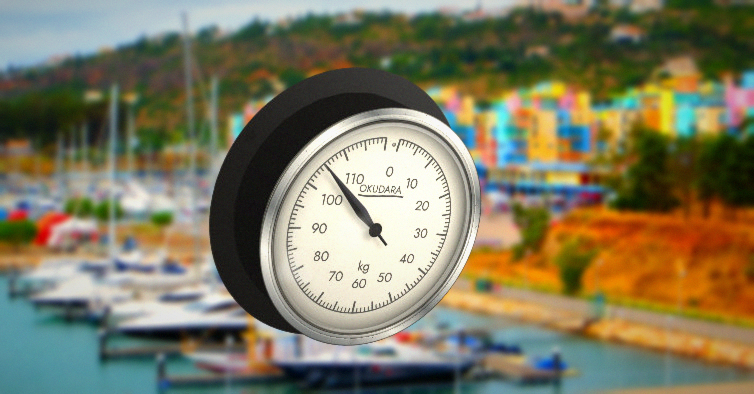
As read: 105 kg
